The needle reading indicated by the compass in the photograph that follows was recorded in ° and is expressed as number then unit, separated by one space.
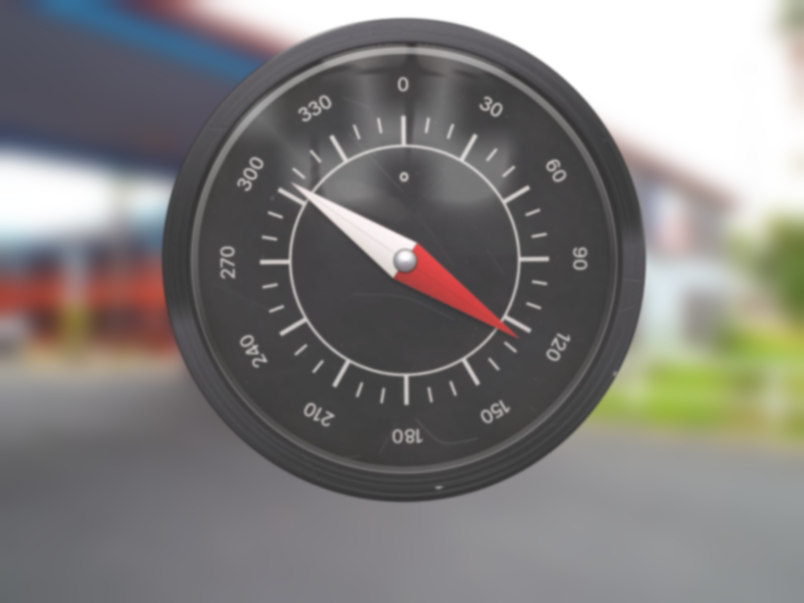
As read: 125 °
